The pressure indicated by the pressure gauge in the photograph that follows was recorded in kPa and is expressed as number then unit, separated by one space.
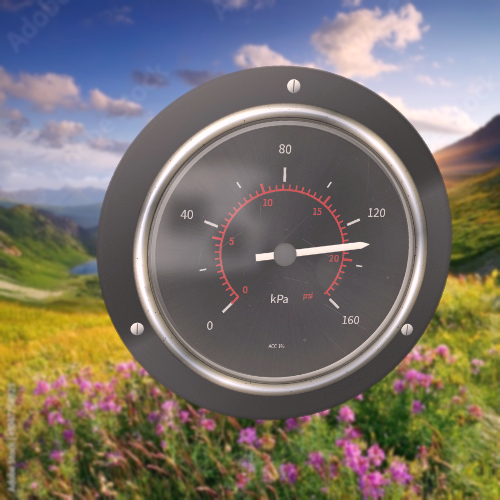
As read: 130 kPa
